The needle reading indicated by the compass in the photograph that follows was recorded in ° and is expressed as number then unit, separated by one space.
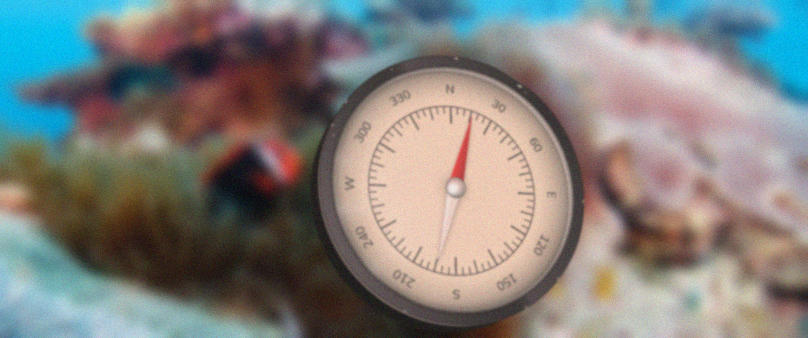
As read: 15 °
